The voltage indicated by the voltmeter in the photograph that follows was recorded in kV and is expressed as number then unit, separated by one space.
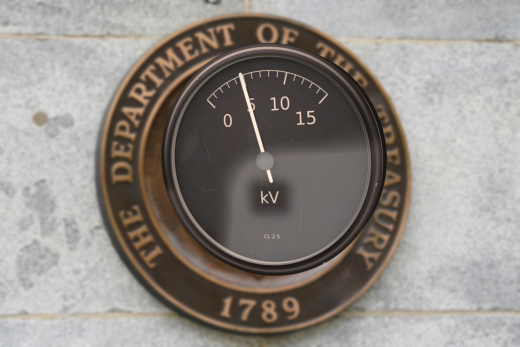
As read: 5 kV
